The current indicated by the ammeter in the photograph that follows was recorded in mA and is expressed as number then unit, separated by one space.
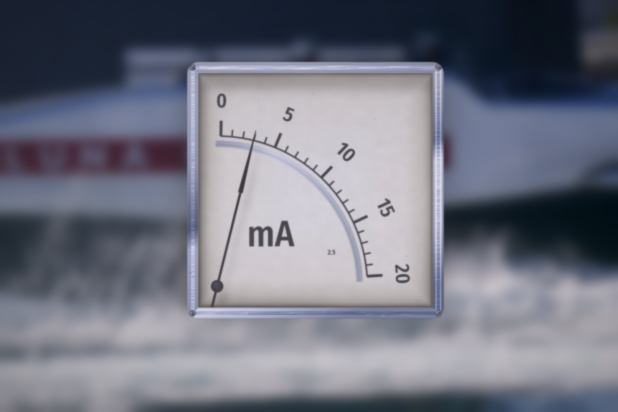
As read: 3 mA
